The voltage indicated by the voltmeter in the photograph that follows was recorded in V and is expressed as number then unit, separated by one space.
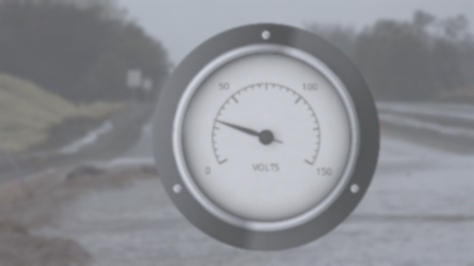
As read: 30 V
